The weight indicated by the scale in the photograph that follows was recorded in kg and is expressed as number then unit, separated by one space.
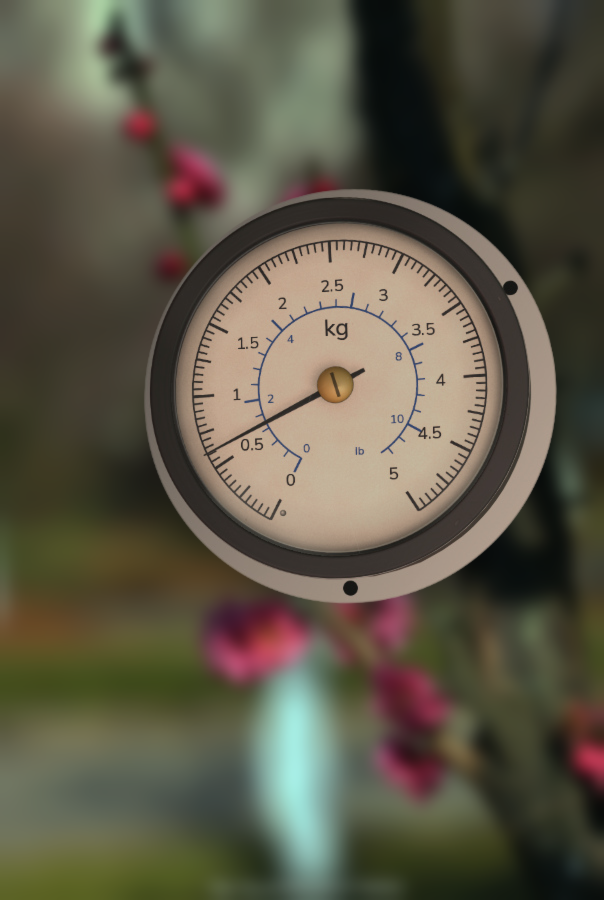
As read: 0.6 kg
